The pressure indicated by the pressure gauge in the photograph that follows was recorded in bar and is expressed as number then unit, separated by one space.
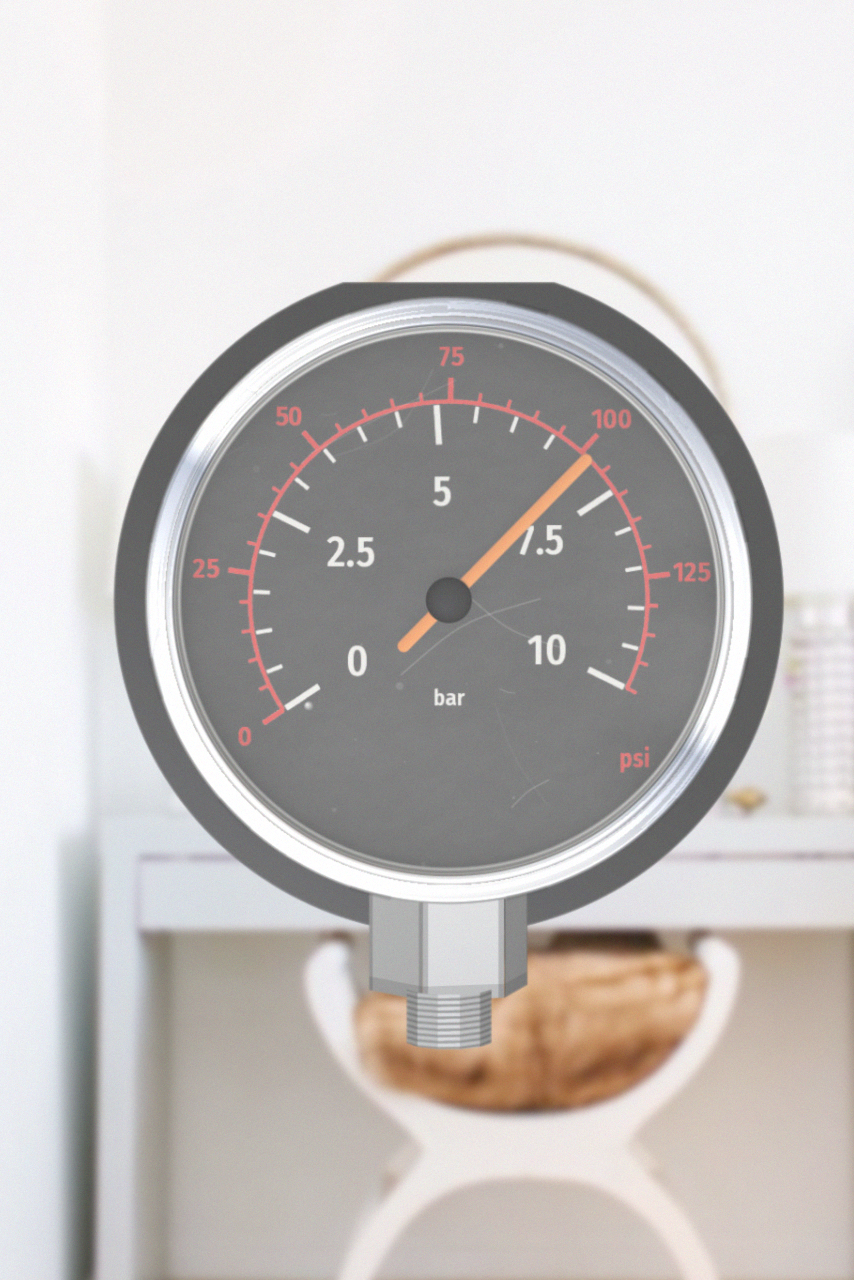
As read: 7 bar
